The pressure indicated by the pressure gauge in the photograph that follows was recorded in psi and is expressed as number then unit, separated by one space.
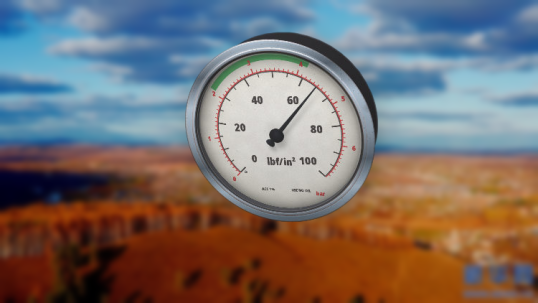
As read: 65 psi
